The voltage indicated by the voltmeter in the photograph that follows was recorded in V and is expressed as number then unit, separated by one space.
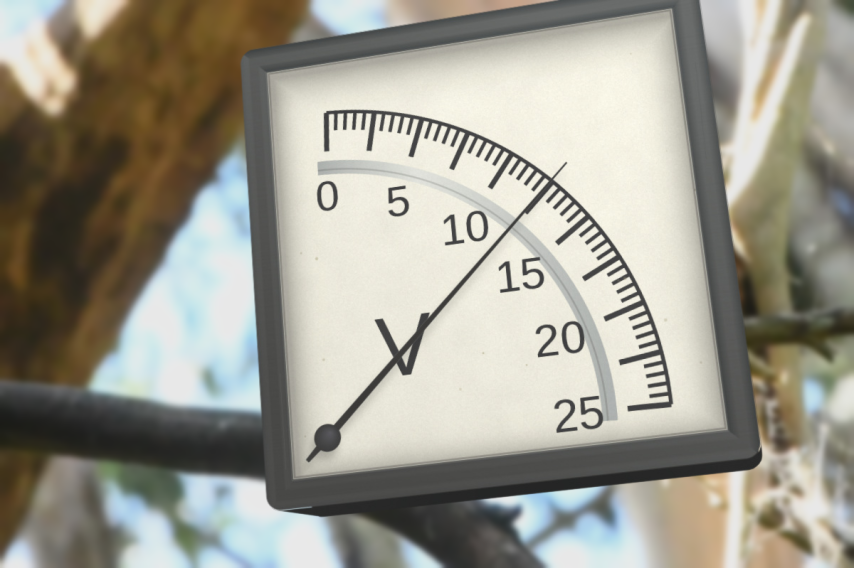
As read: 12.5 V
